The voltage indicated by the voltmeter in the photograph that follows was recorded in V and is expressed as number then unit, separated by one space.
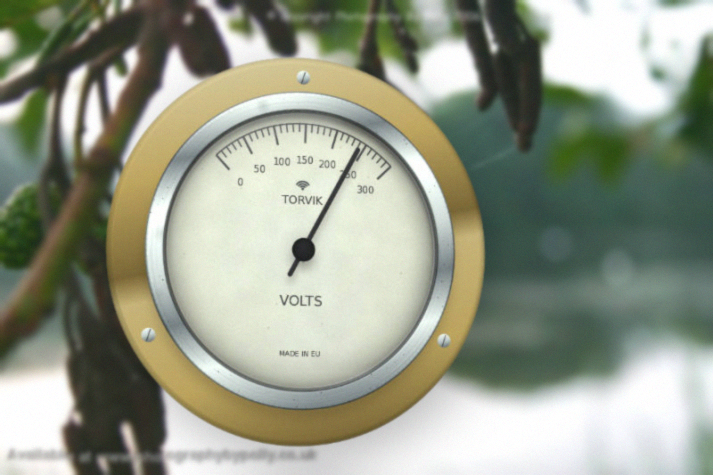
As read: 240 V
